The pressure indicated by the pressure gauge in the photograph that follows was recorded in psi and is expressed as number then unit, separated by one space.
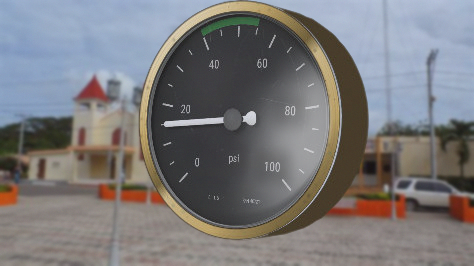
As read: 15 psi
